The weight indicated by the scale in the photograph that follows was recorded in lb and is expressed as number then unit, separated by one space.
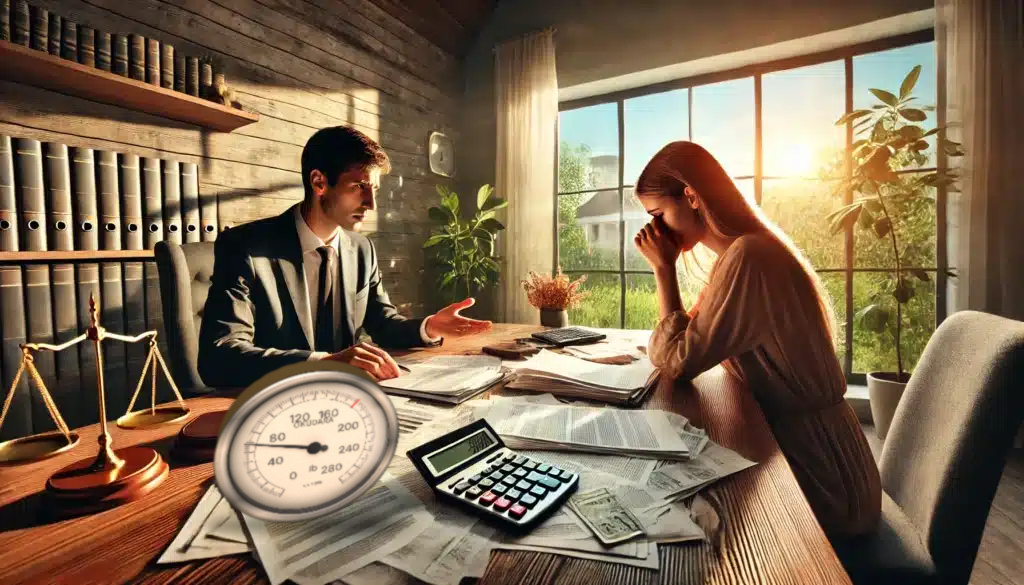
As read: 70 lb
